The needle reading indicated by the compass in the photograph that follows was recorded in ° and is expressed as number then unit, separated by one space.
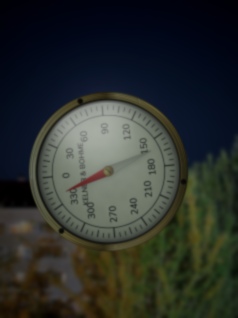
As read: 340 °
